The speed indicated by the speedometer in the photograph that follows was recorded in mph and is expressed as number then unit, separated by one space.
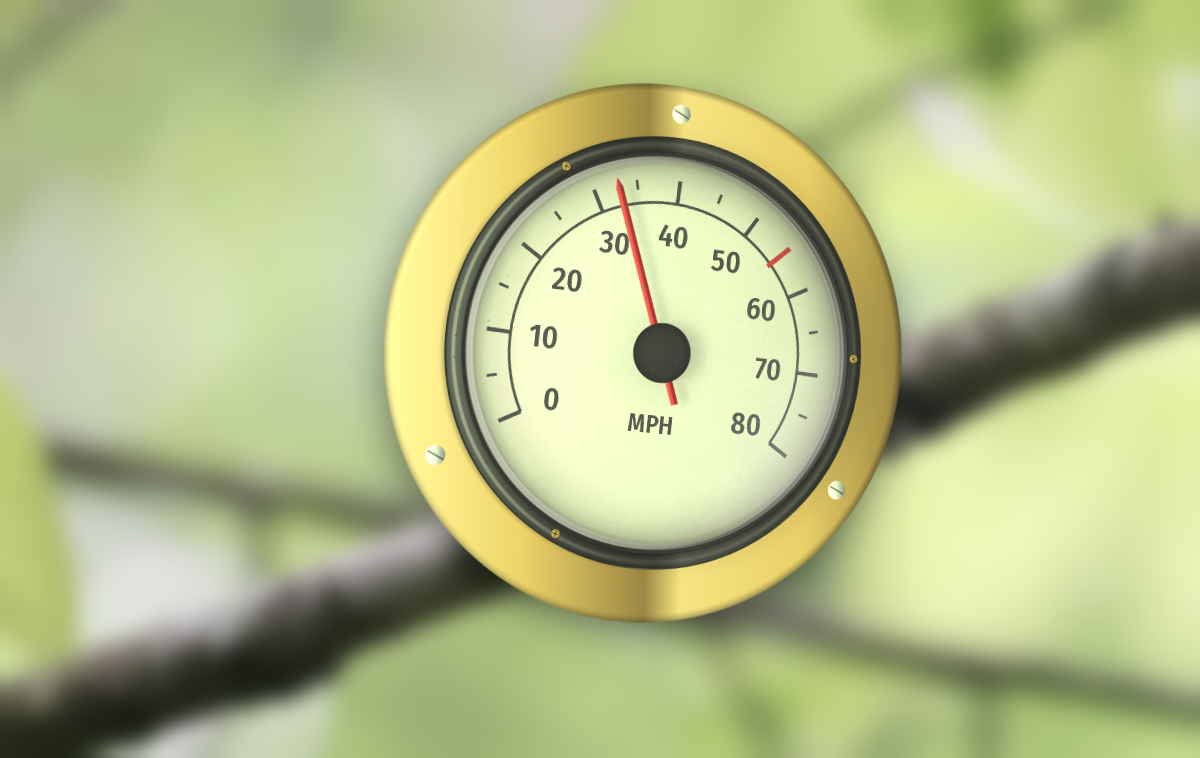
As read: 32.5 mph
